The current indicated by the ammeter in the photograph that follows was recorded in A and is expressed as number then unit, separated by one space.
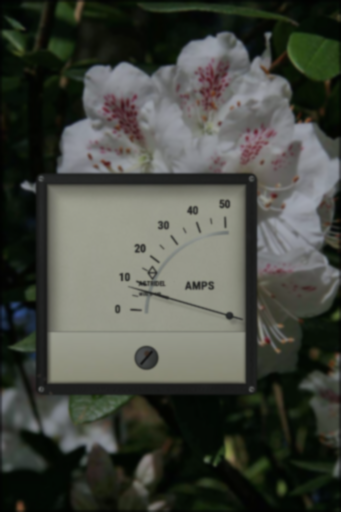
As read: 7.5 A
